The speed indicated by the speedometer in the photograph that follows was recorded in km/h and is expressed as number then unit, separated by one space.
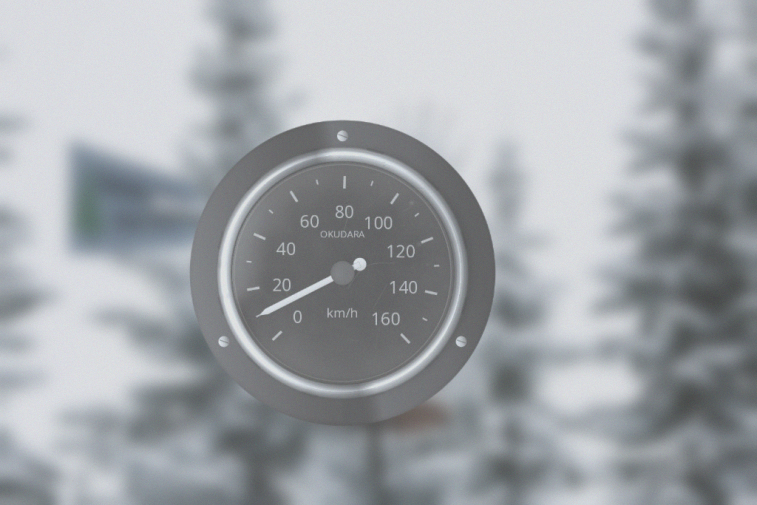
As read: 10 km/h
